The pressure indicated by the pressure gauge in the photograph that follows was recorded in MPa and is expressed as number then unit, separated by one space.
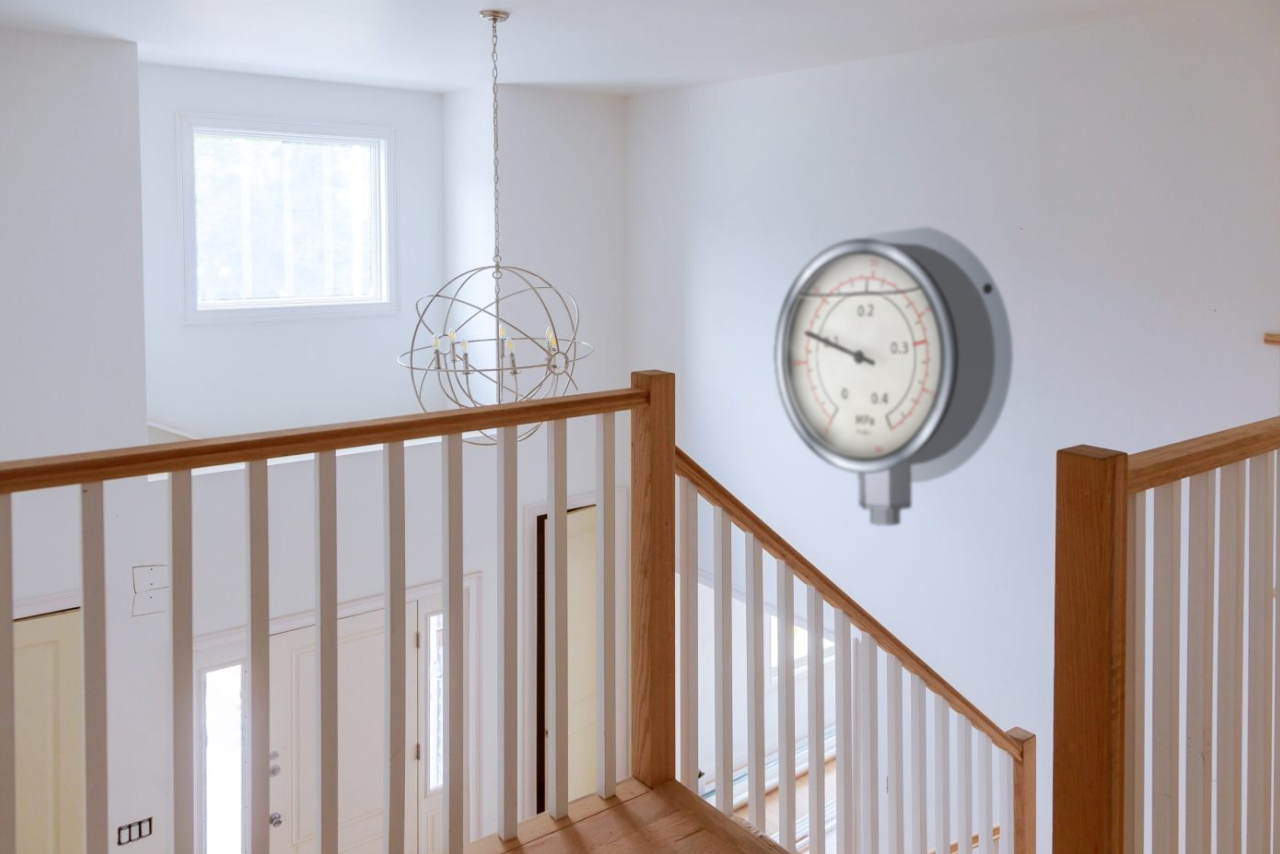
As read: 0.1 MPa
